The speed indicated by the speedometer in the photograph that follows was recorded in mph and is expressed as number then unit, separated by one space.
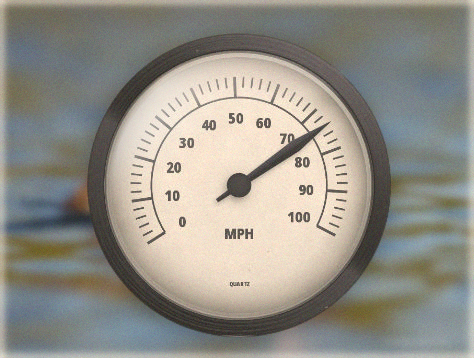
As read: 74 mph
